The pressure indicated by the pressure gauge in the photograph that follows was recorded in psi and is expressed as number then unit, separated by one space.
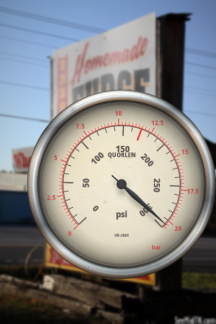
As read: 295 psi
